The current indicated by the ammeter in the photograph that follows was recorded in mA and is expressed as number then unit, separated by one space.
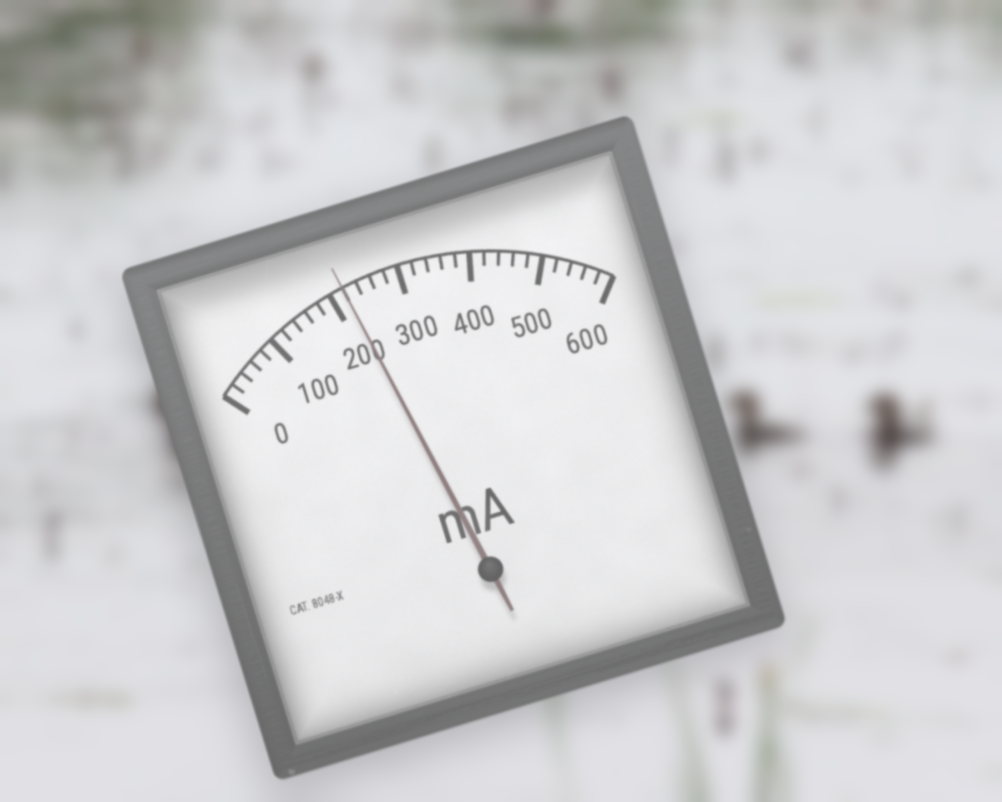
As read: 220 mA
